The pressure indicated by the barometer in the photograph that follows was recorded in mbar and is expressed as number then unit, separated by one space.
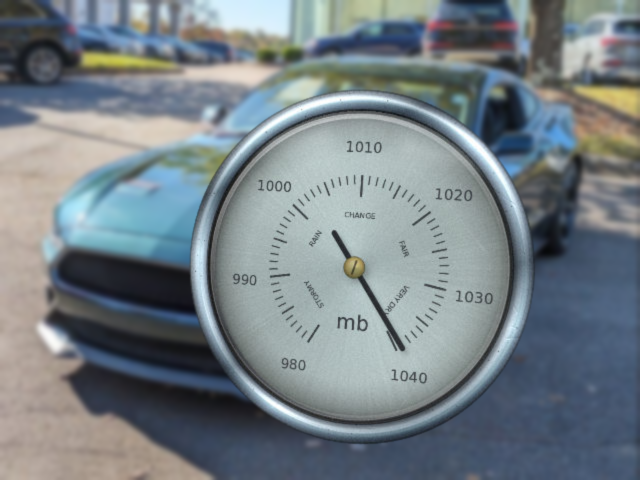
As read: 1039 mbar
